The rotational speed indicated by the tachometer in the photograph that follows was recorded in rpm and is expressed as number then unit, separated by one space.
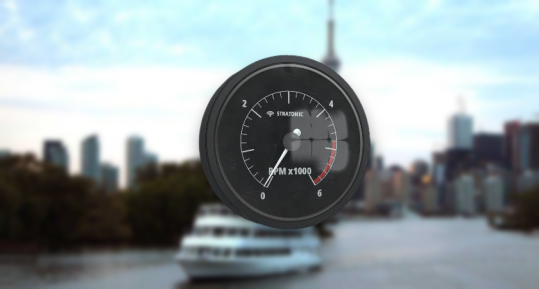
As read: 100 rpm
